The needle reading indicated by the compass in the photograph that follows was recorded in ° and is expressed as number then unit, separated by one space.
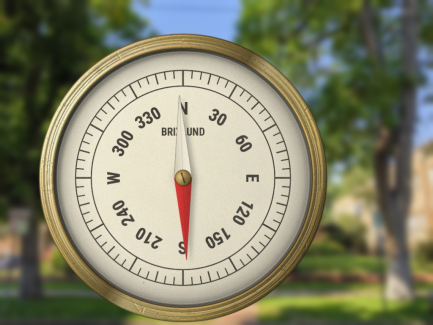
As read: 177.5 °
